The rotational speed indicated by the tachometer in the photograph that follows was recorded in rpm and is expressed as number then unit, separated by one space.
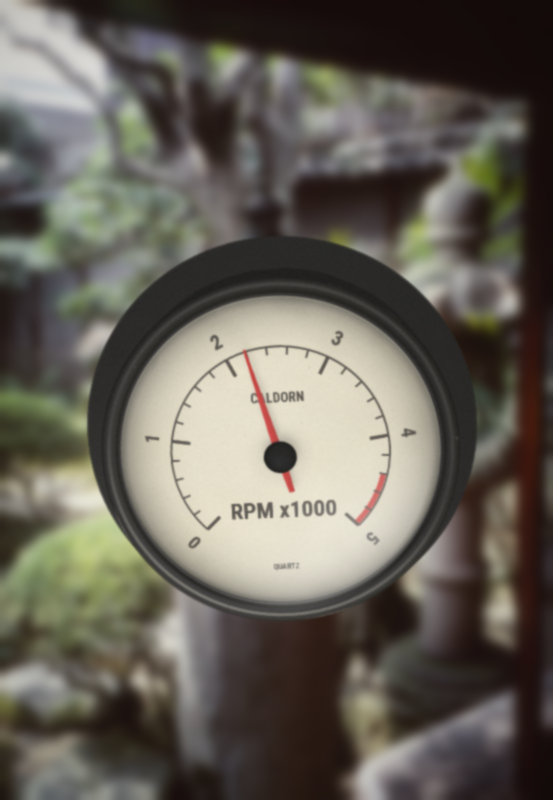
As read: 2200 rpm
